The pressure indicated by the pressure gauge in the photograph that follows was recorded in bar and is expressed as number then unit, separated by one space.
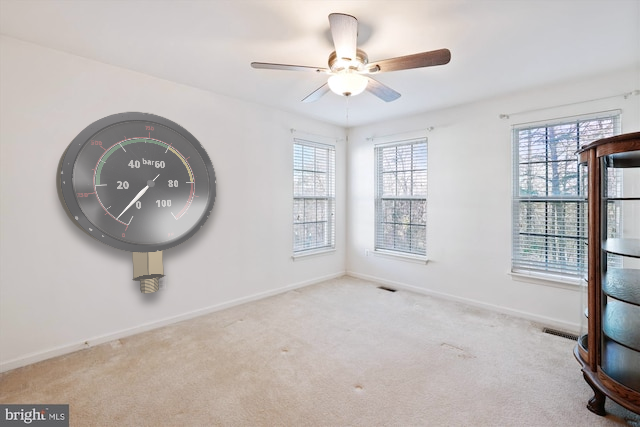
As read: 5 bar
